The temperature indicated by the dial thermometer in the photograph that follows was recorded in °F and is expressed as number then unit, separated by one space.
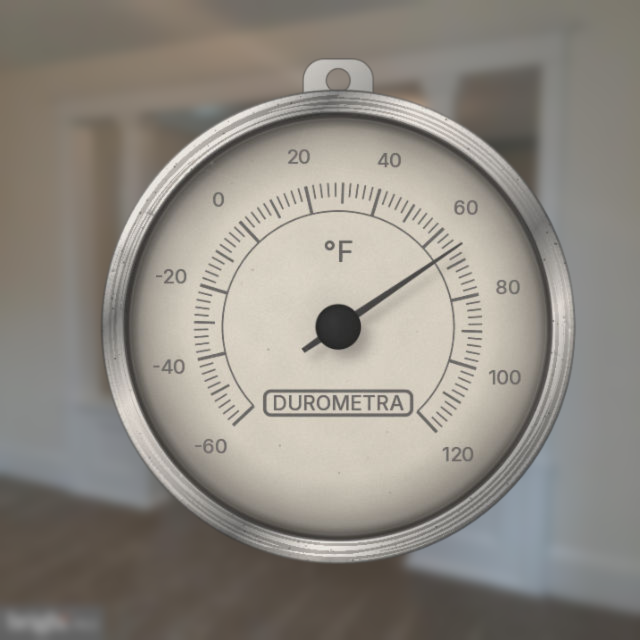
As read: 66 °F
